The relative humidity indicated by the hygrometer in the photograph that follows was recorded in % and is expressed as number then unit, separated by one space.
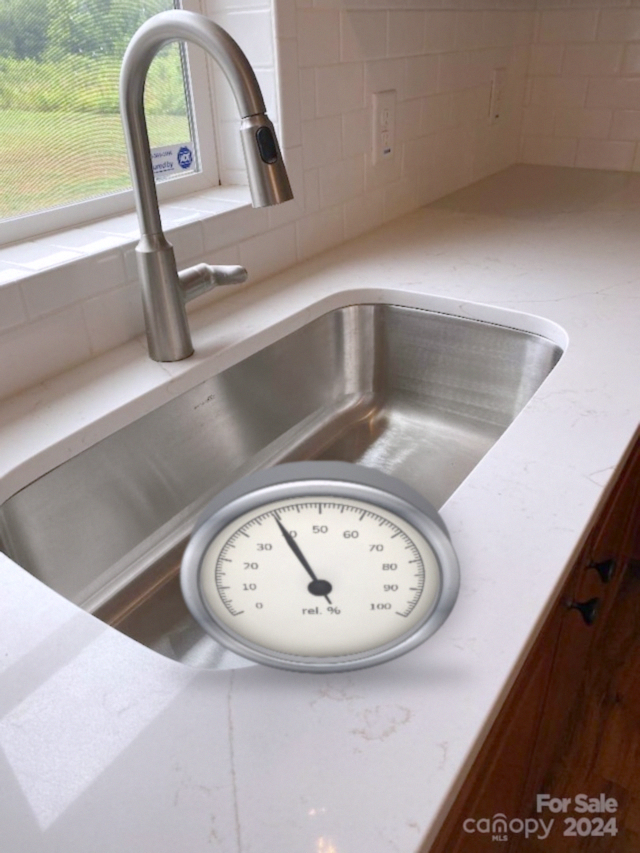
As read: 40 %
